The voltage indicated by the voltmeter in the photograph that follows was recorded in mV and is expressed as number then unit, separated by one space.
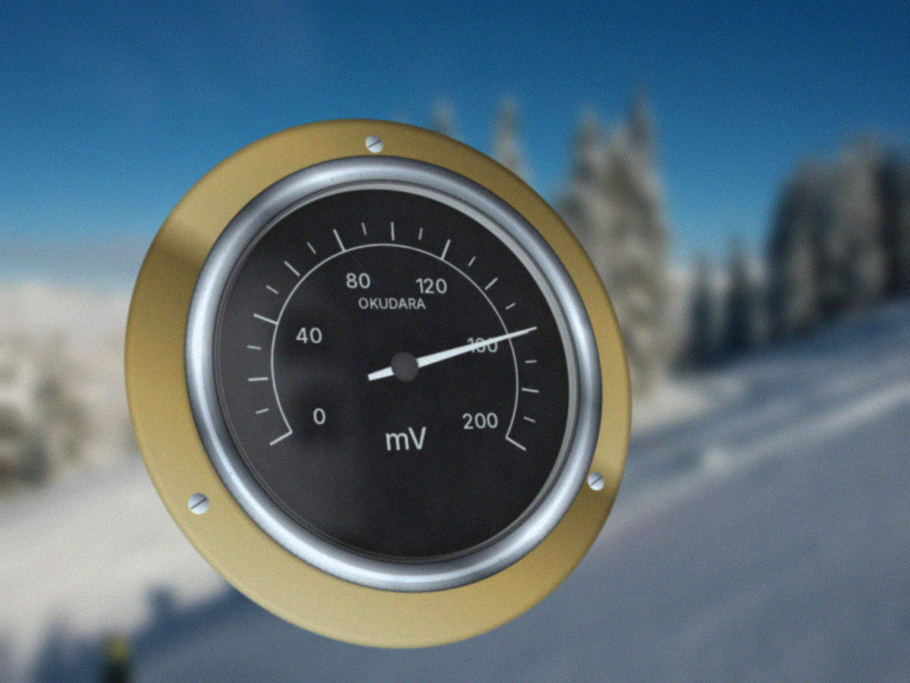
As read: 160 mV
